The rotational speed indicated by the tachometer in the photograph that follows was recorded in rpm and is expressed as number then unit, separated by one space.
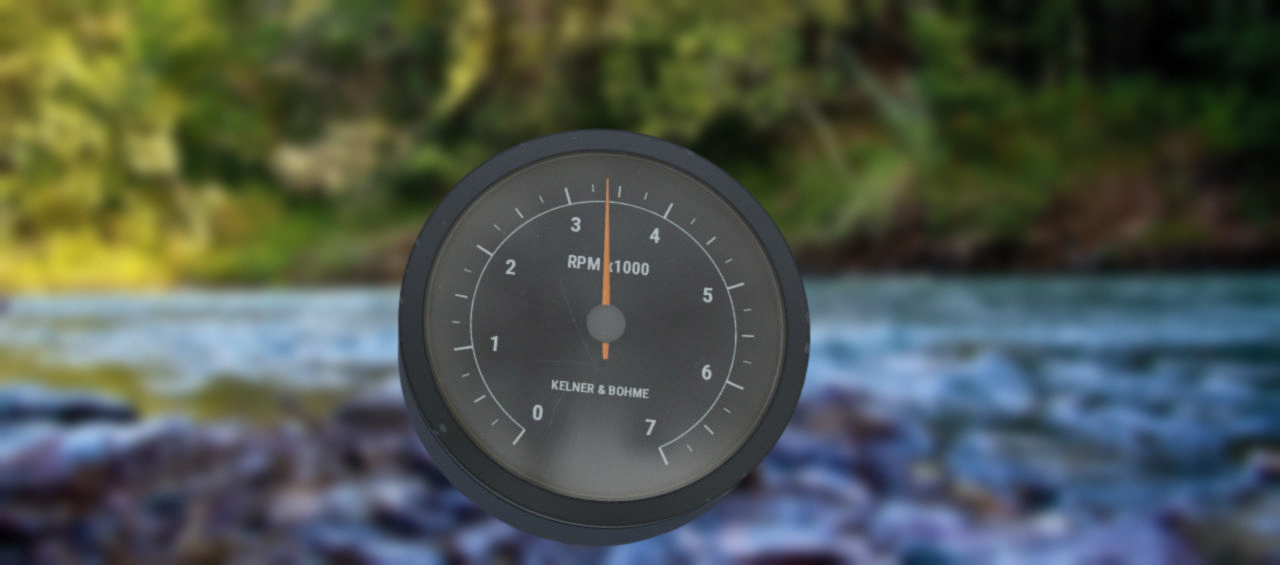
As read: 3375 rpm
